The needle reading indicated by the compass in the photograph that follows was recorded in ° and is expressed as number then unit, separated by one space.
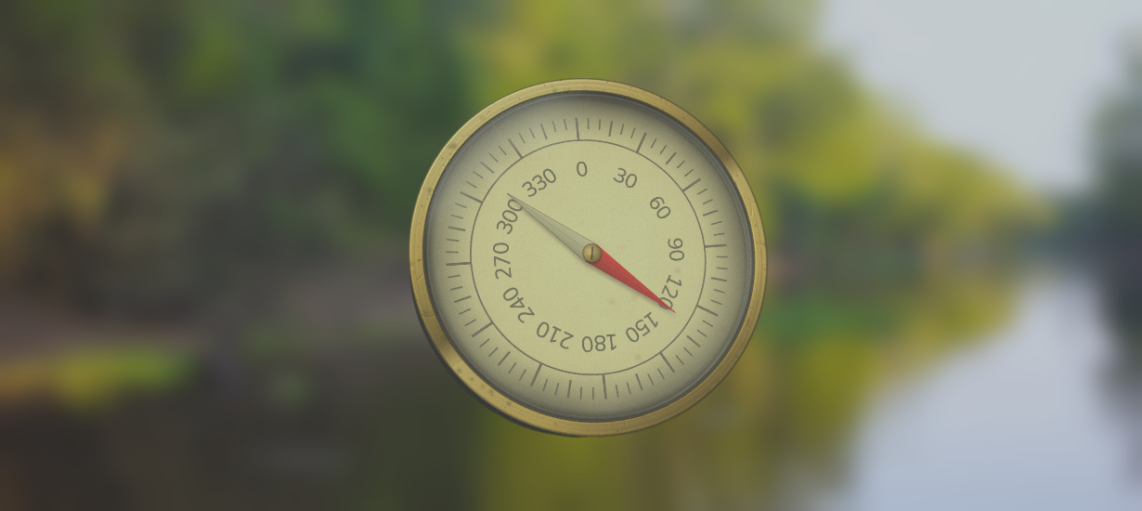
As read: 130 °
